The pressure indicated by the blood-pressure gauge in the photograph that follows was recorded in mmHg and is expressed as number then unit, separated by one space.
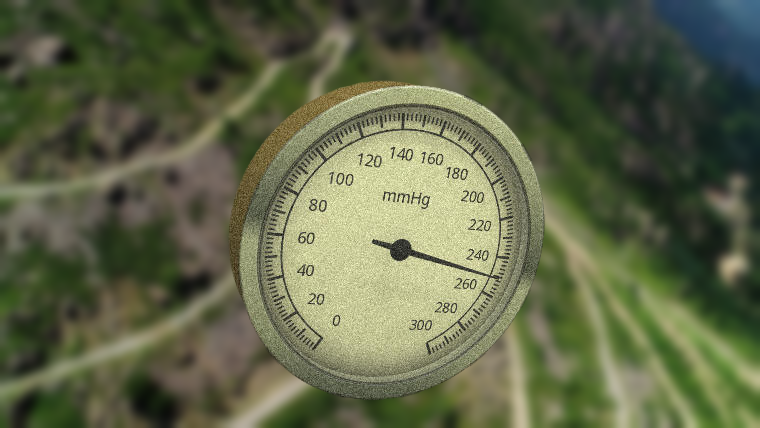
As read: 250 mmHg
